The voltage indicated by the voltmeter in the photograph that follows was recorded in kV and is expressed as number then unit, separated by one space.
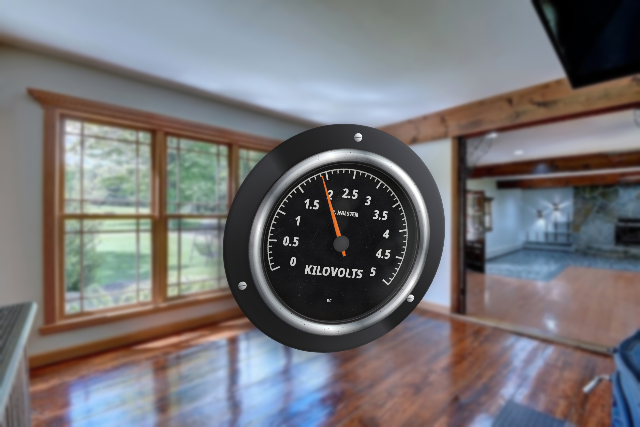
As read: 1.9 kV
